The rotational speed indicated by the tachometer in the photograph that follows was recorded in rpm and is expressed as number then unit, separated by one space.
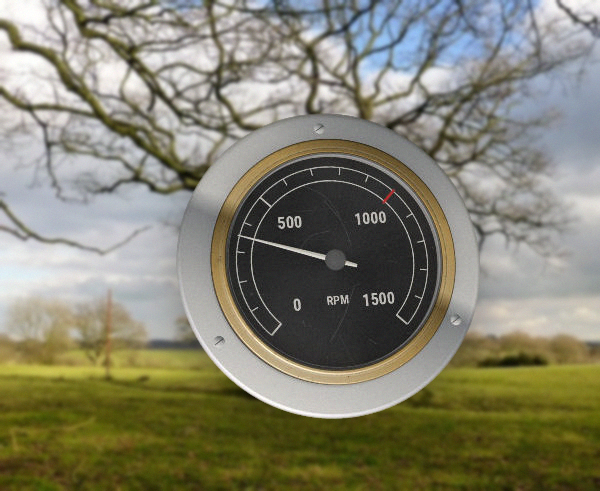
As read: 350 rpm
